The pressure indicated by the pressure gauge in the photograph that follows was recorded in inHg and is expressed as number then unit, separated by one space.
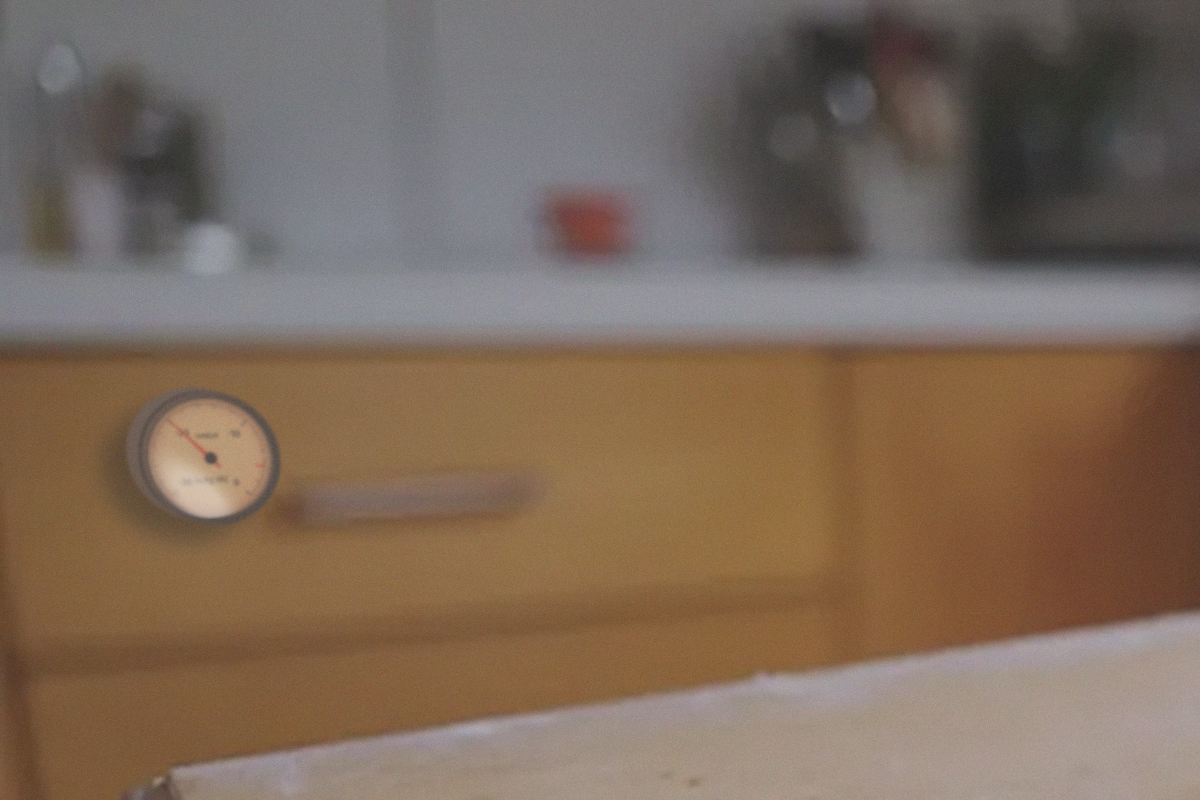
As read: -20 inHg
